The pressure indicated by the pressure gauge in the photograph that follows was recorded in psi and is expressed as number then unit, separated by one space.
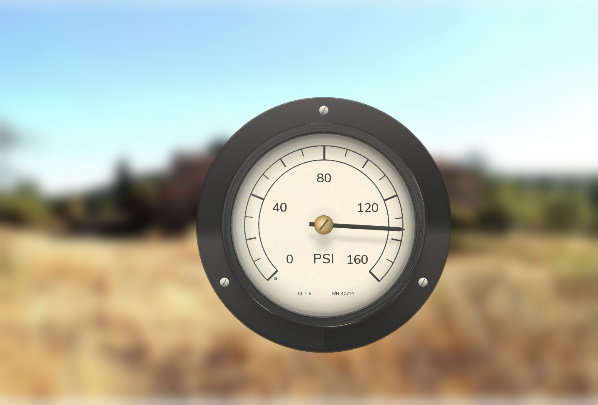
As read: 135 psi
